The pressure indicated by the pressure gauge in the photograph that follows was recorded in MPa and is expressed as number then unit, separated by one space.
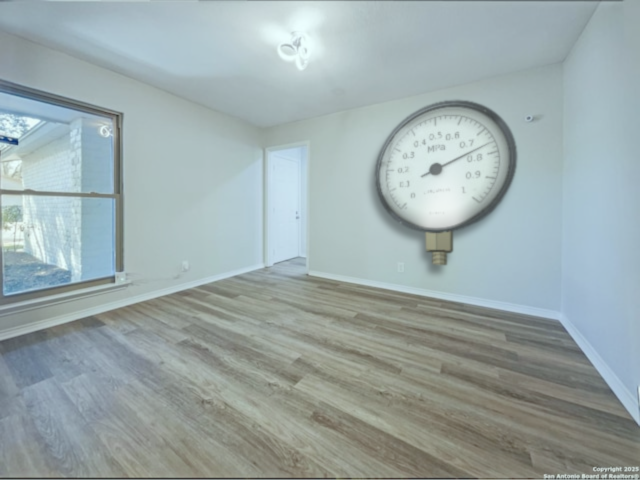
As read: 0.76 MPa
